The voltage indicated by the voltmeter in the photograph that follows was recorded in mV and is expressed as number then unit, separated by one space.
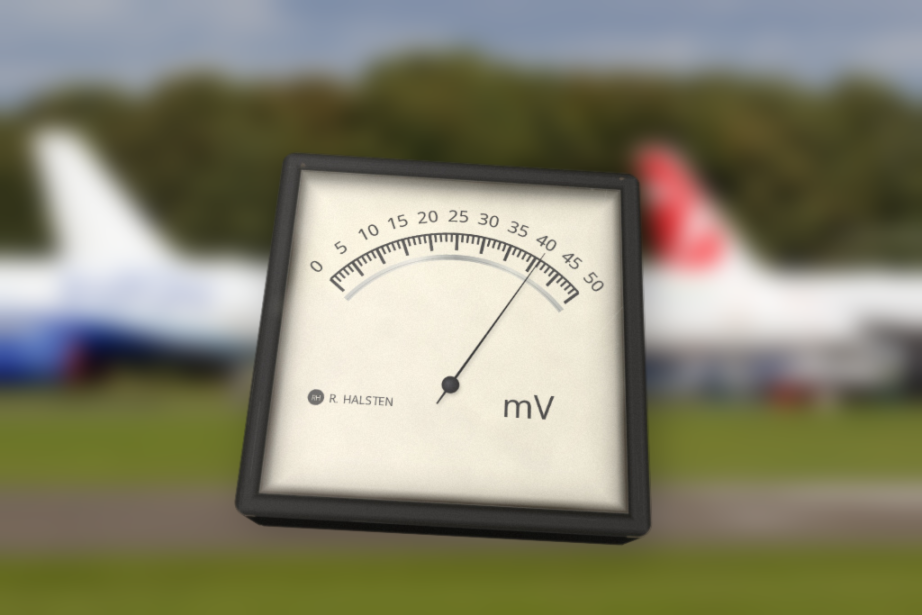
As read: 41 mV
